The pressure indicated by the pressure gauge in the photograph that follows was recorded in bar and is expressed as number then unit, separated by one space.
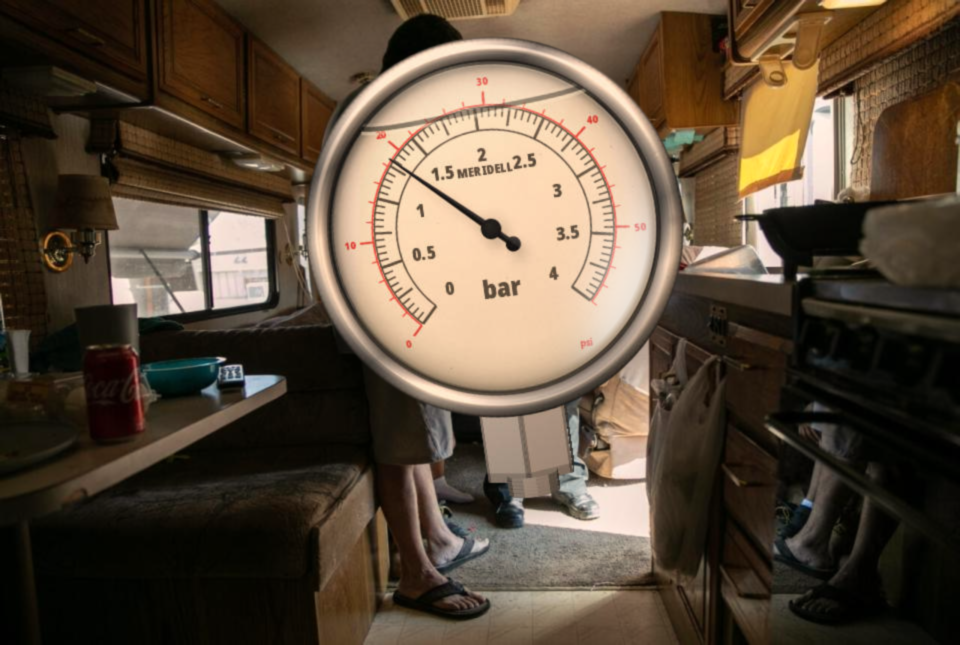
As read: 1.3 bar
